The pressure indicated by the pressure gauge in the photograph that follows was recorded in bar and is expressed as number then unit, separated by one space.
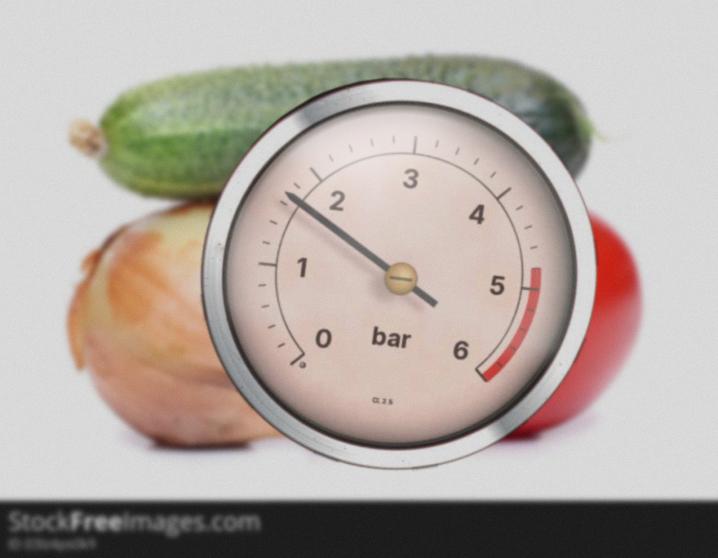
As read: 1.7 bar
